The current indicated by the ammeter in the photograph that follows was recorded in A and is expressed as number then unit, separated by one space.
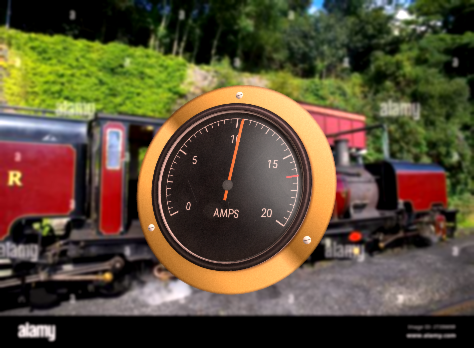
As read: 10.5 A
